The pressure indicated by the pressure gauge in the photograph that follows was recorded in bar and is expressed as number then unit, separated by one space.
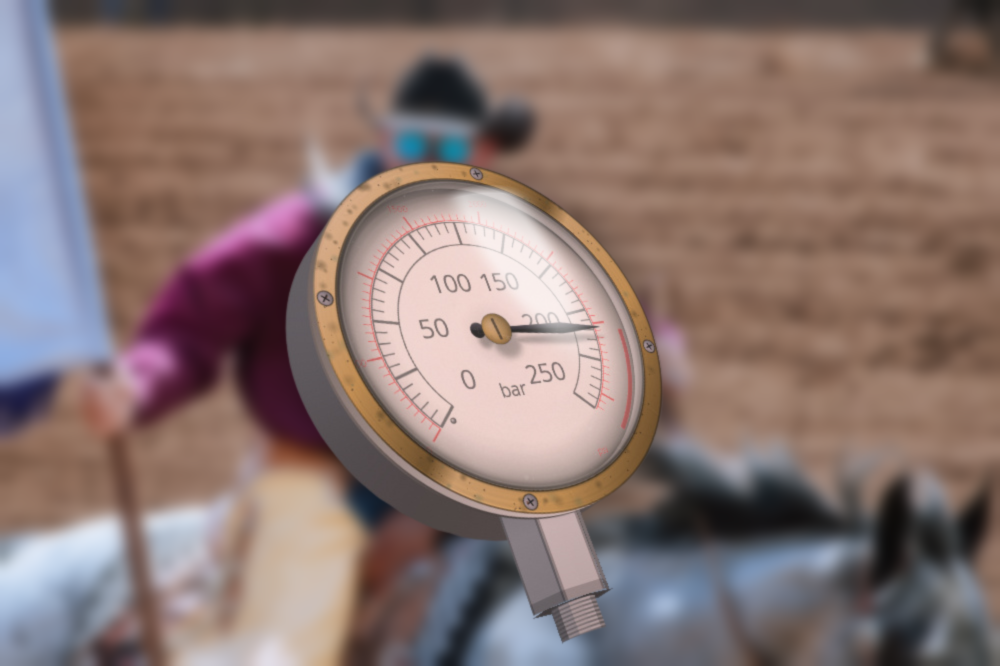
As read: 210 bar
